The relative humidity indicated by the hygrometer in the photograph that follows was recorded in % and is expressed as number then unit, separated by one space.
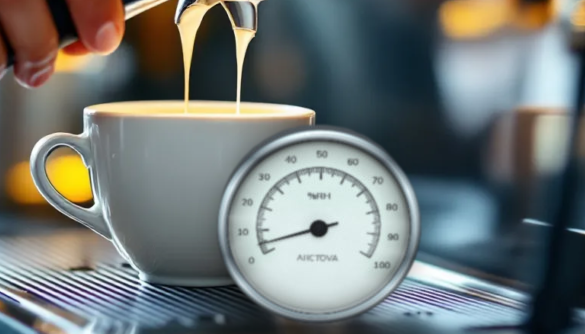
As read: 5 %
